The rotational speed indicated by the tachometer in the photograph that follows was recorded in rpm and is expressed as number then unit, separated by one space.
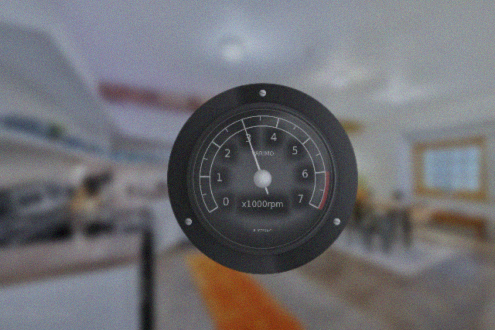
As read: 3000 rpm
